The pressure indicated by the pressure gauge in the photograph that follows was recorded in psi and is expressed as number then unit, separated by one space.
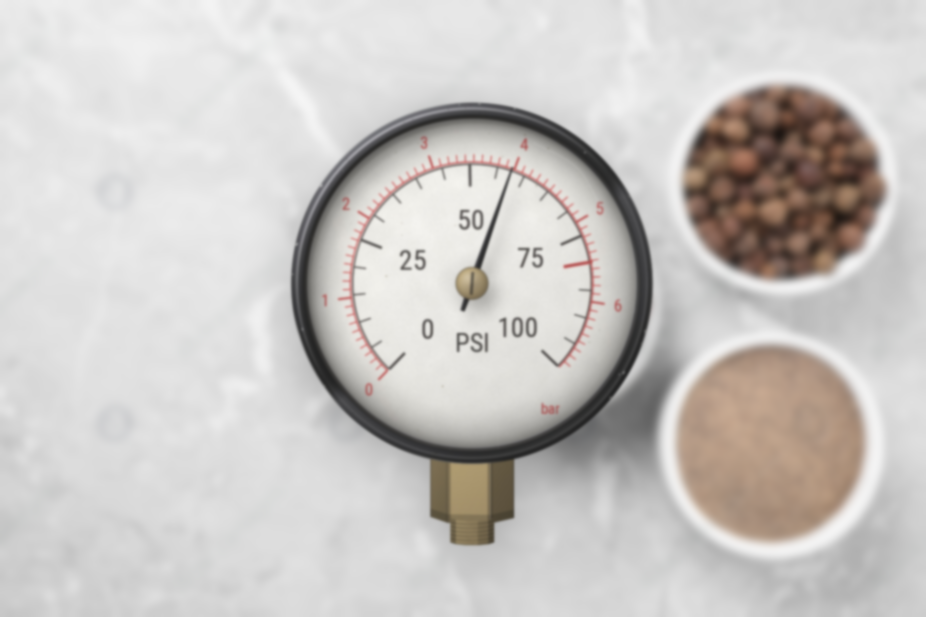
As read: 57.5 psi
